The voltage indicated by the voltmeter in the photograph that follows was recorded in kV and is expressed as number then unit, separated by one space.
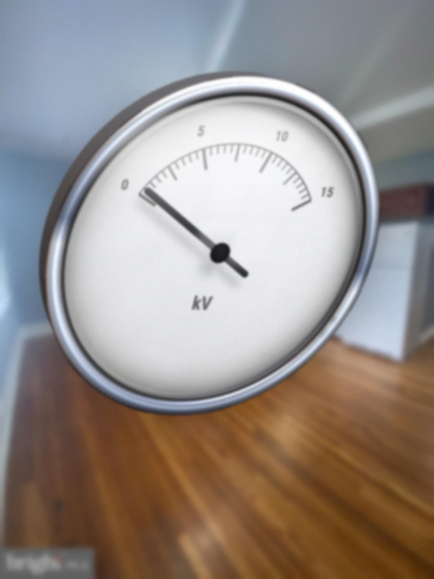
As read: 0.5 kV
